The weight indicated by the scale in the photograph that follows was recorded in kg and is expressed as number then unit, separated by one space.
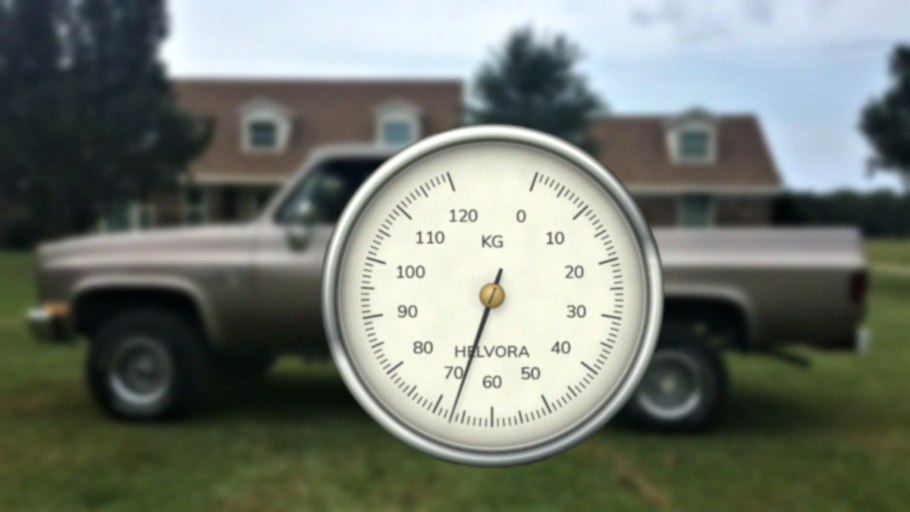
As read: 67 kg
